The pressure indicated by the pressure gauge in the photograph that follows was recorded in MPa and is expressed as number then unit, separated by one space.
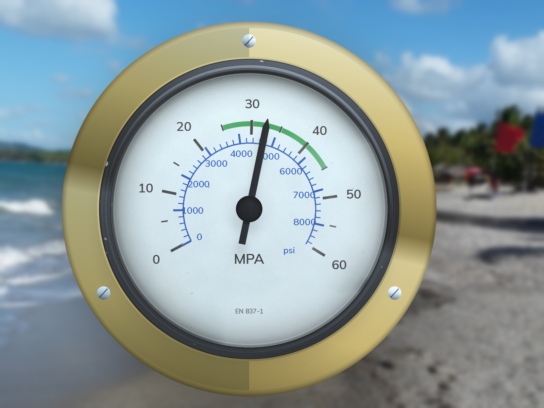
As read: 32.5 MPa
